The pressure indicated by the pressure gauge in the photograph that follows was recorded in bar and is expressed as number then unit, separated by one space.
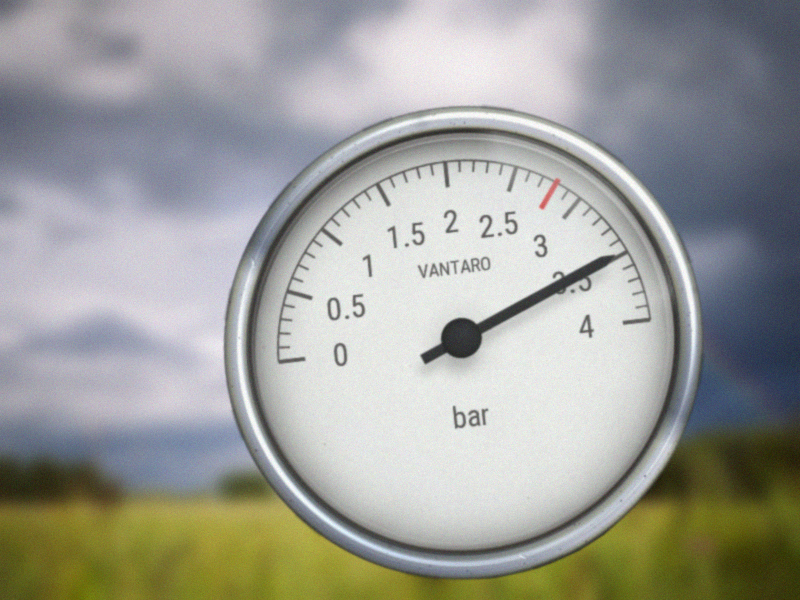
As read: 3.5 bar
